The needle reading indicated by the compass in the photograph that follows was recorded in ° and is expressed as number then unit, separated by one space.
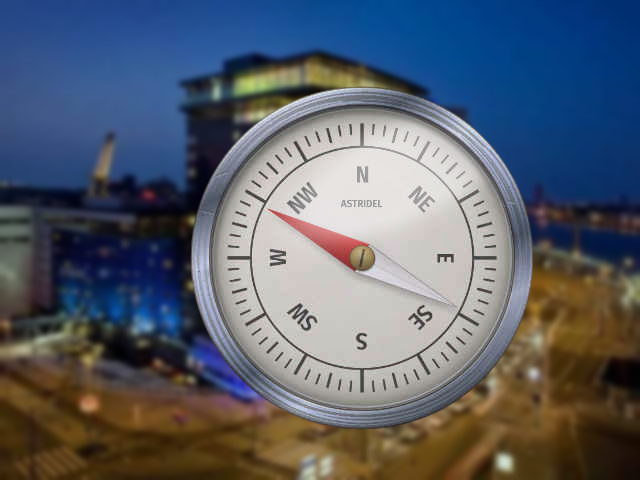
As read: 297.5 °
